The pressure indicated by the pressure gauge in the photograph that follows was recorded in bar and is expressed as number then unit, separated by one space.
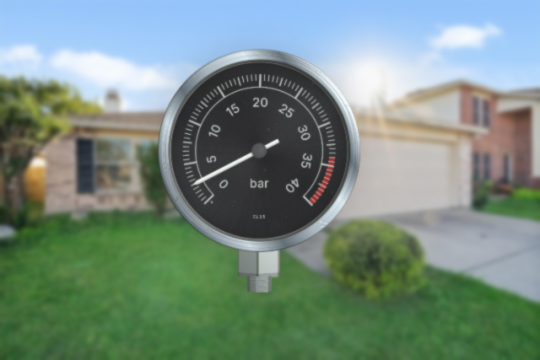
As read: 2.5 bar
